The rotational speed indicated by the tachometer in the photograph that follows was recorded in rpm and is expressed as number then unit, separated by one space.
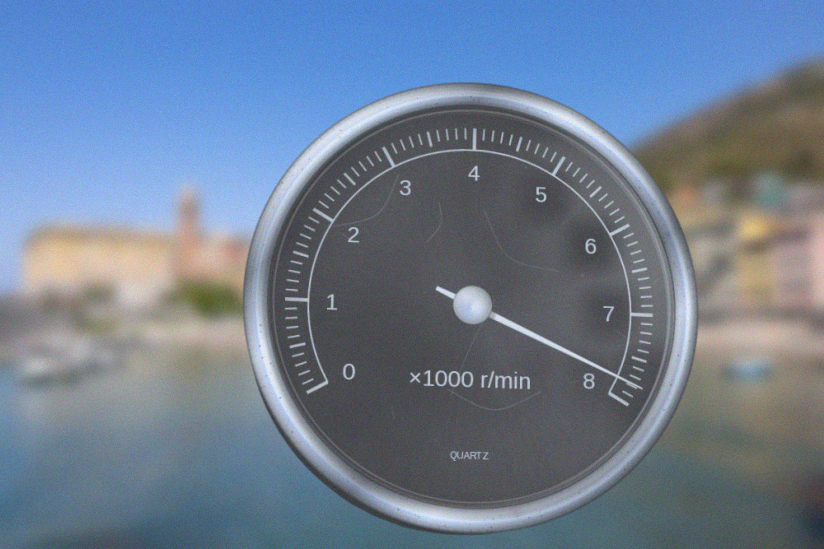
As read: 7800 rpm
